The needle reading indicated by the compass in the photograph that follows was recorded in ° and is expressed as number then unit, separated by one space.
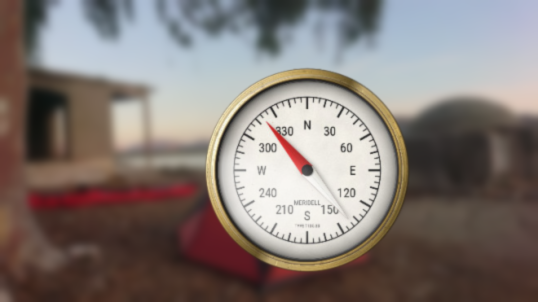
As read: 320 °
